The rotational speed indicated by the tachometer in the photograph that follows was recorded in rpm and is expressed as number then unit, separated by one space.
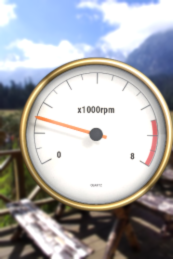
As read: 1500 rpm
